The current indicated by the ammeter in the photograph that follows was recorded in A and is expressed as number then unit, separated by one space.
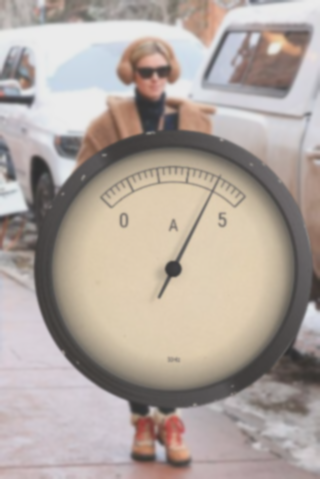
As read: 4 A
